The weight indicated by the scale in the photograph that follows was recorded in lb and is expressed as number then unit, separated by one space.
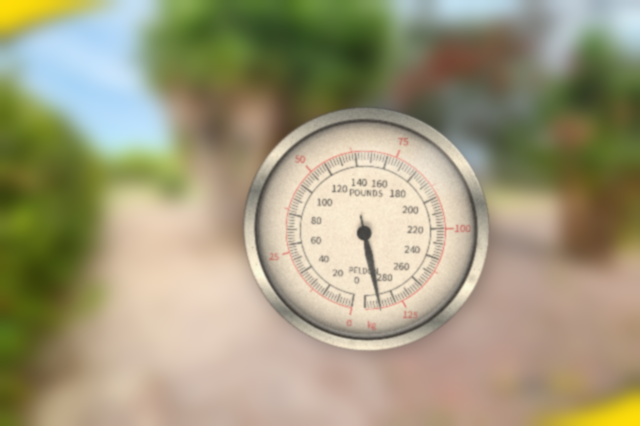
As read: 290 lb
